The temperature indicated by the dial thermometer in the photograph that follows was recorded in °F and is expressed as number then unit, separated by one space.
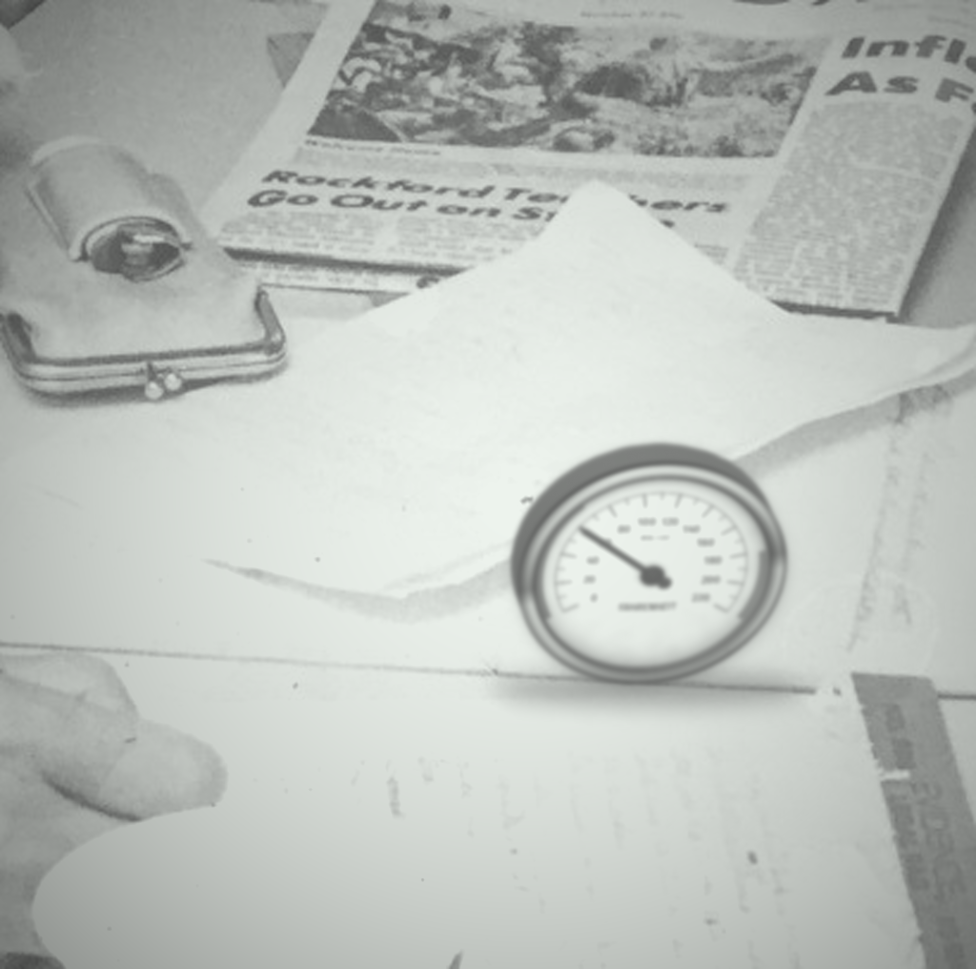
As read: 60 °F
